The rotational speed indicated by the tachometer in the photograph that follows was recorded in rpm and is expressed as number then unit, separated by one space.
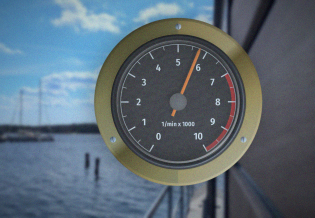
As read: 5750 rpm
